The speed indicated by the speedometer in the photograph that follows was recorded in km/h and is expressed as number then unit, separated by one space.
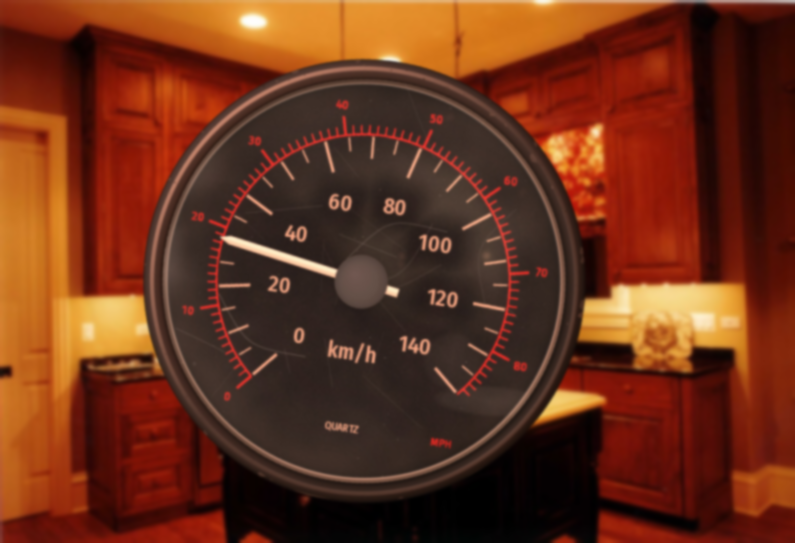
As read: 30 km/h
